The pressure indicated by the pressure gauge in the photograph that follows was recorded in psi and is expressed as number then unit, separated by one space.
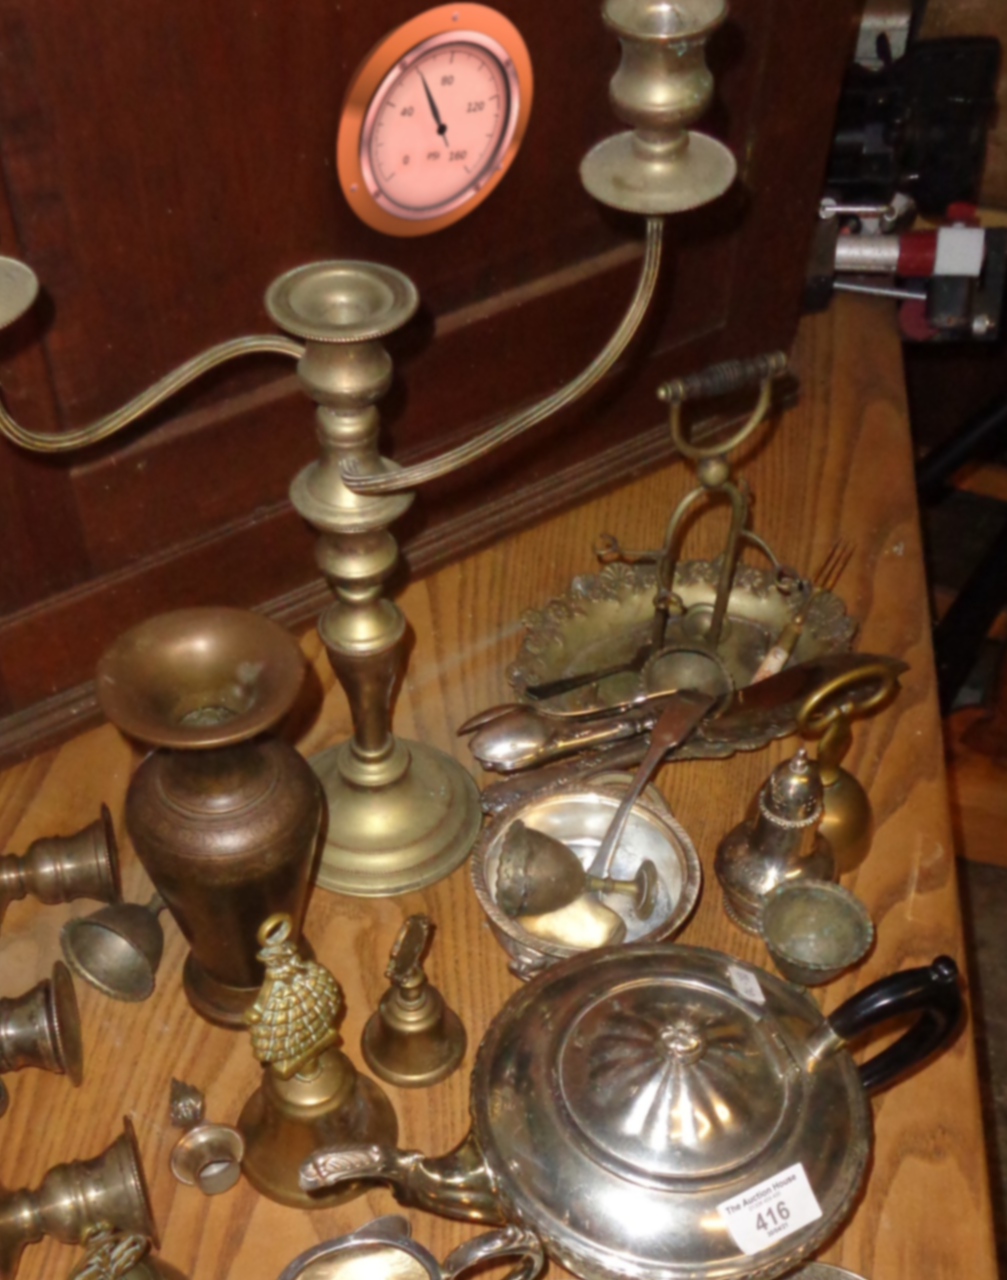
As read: 60 psi
